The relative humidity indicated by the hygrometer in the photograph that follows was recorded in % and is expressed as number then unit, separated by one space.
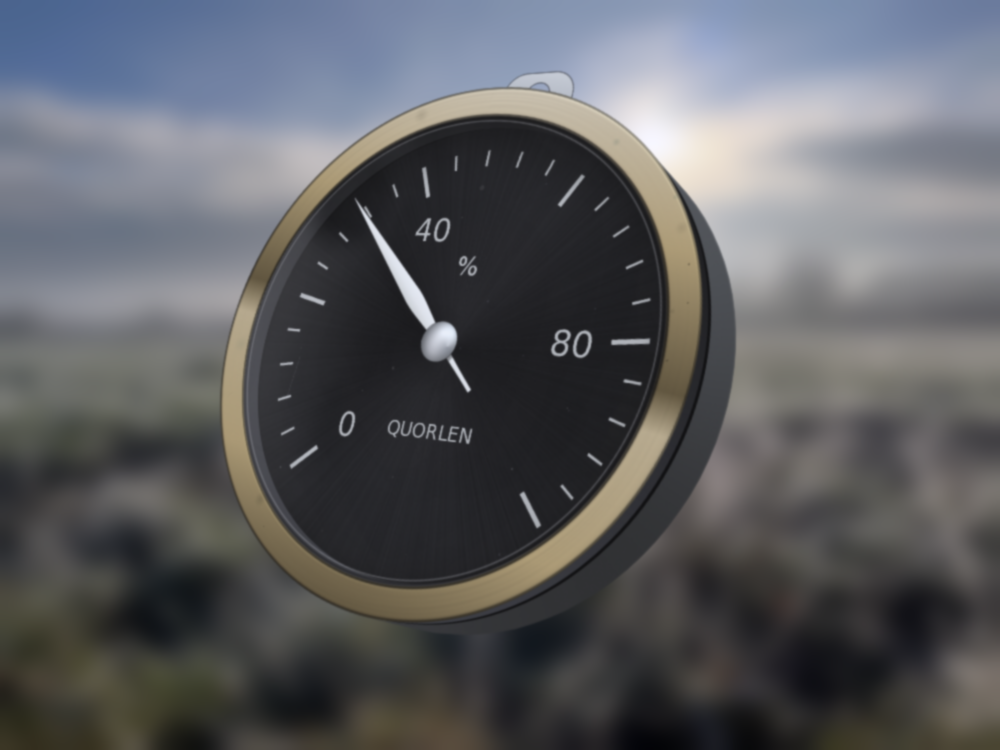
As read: 32 %
